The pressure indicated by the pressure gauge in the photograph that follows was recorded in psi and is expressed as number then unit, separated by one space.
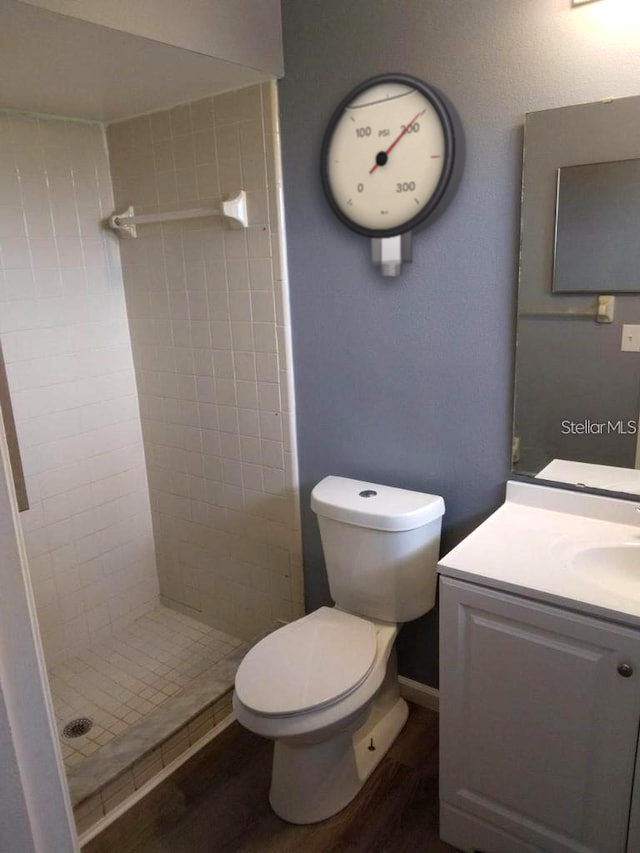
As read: 200 psi
